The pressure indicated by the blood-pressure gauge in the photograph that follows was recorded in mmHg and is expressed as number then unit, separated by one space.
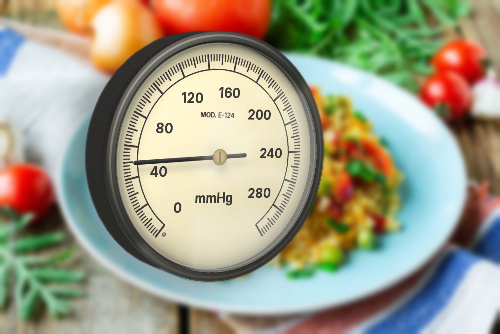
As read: 50 mmHg
